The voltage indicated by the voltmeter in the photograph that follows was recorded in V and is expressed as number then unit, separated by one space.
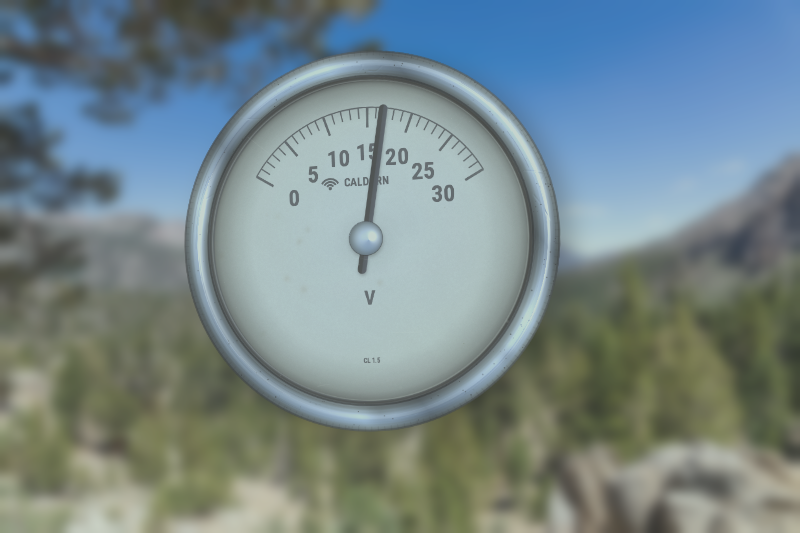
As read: 17 V
